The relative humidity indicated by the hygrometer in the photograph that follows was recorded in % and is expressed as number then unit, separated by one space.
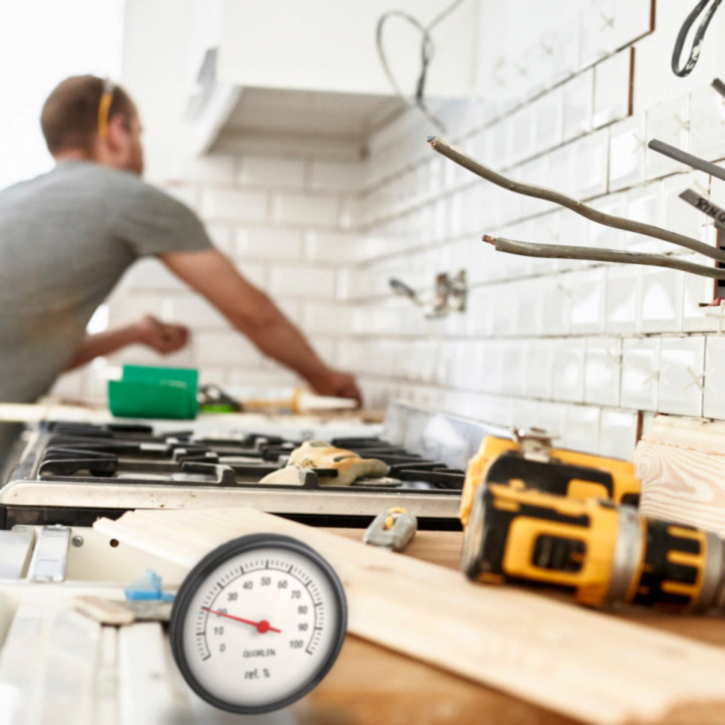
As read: 20 %
